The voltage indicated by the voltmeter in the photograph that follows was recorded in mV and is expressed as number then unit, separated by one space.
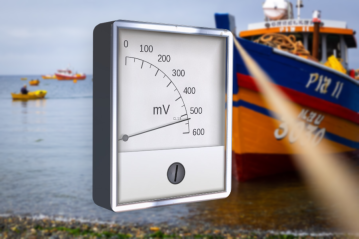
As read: 525 mV
